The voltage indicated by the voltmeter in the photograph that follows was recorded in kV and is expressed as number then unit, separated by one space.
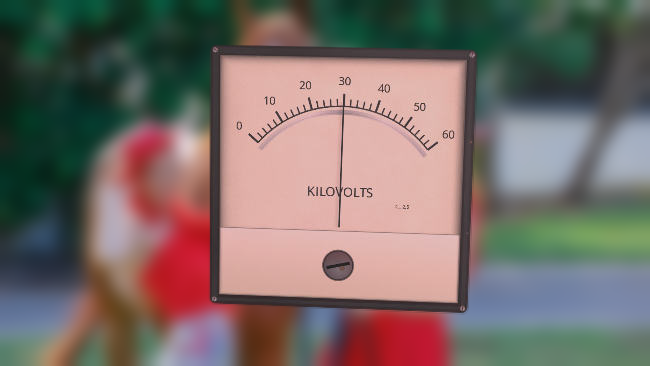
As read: 30 kV
